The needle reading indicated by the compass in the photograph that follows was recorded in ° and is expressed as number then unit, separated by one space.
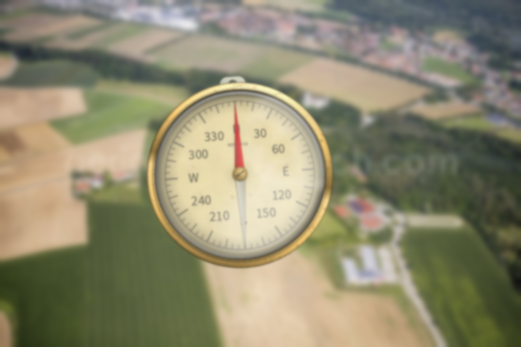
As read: 0 °
